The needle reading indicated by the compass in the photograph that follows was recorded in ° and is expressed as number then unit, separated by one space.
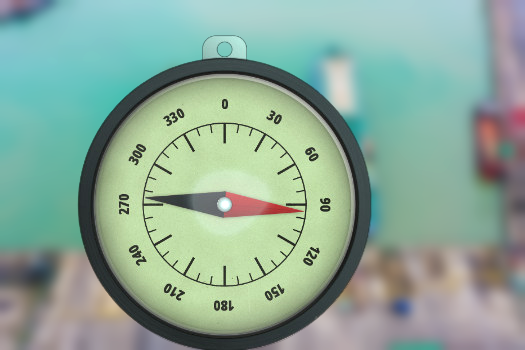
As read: 95 °
